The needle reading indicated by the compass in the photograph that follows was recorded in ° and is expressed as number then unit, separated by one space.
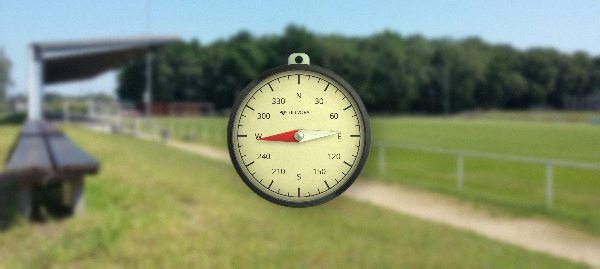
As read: 265 °
